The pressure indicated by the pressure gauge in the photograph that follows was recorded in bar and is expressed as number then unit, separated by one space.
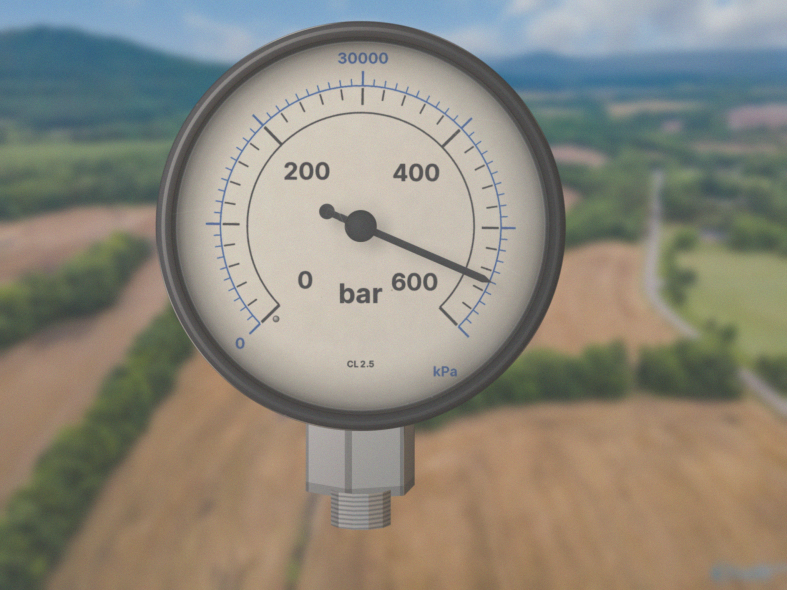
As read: 550 bar
